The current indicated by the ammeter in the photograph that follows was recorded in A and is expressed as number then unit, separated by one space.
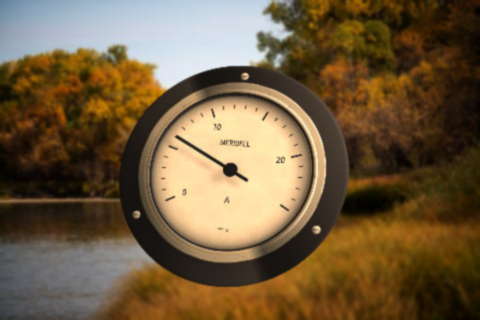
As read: 6 A
